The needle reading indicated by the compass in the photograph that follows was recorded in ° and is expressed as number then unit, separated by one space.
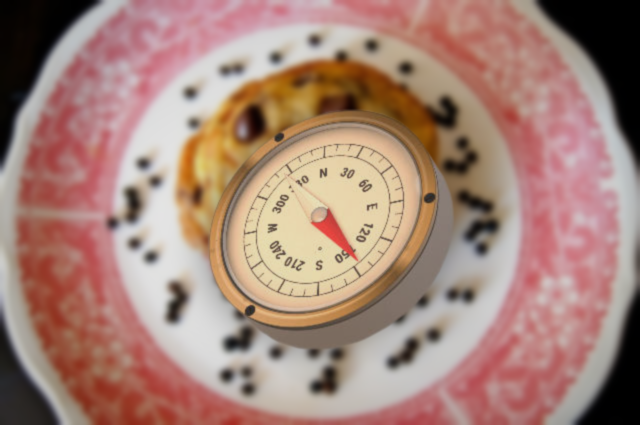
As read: 145 °
